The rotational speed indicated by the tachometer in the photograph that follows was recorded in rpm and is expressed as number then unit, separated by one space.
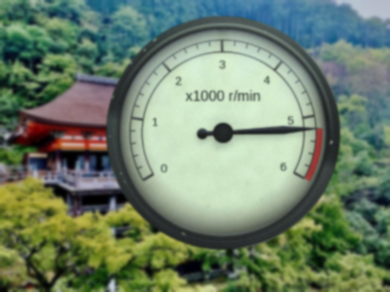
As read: 5200 rpm
